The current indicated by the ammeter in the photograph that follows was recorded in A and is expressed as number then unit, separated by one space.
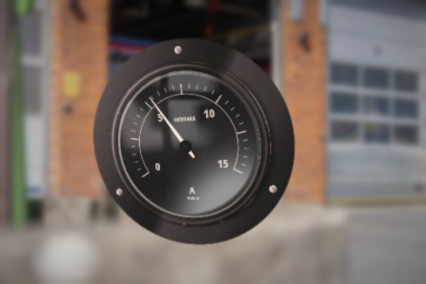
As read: 5.5 A
